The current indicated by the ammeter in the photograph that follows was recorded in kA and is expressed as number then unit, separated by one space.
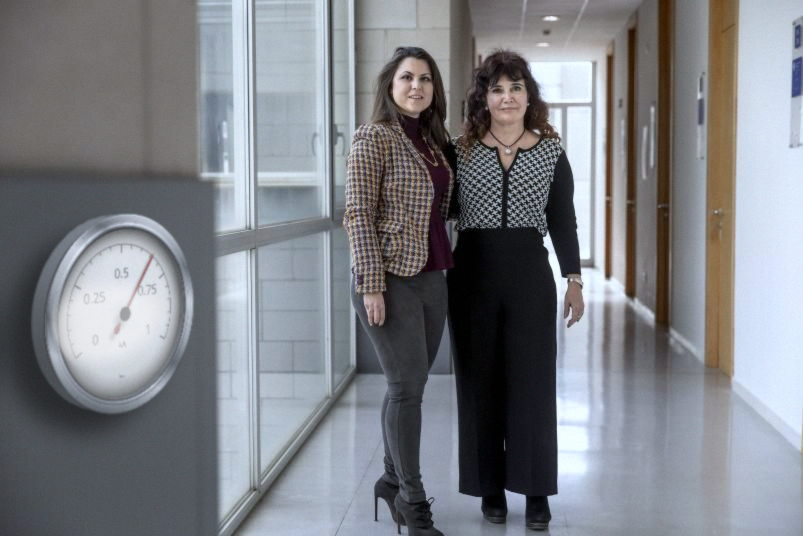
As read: 0.65 kA
